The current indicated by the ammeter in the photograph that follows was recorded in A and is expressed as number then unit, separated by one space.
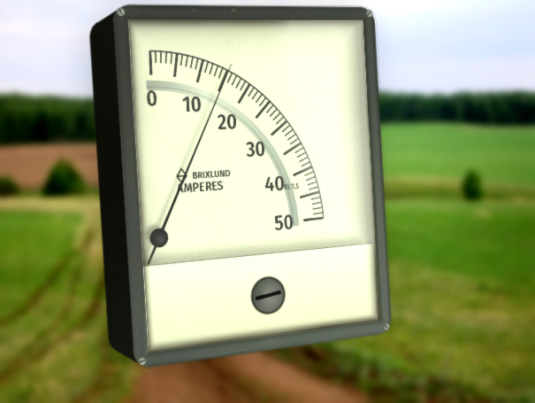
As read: 15 A
